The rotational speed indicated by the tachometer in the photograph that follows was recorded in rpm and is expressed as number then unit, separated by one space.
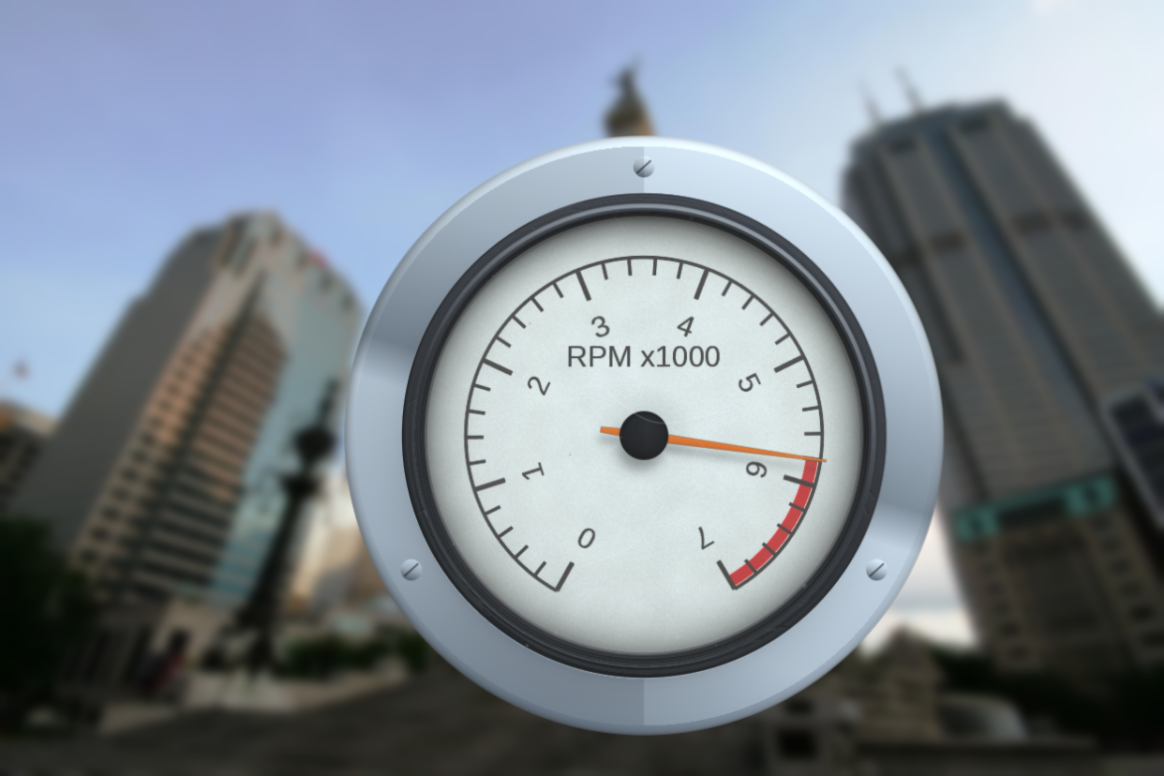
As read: 5800 rpm
